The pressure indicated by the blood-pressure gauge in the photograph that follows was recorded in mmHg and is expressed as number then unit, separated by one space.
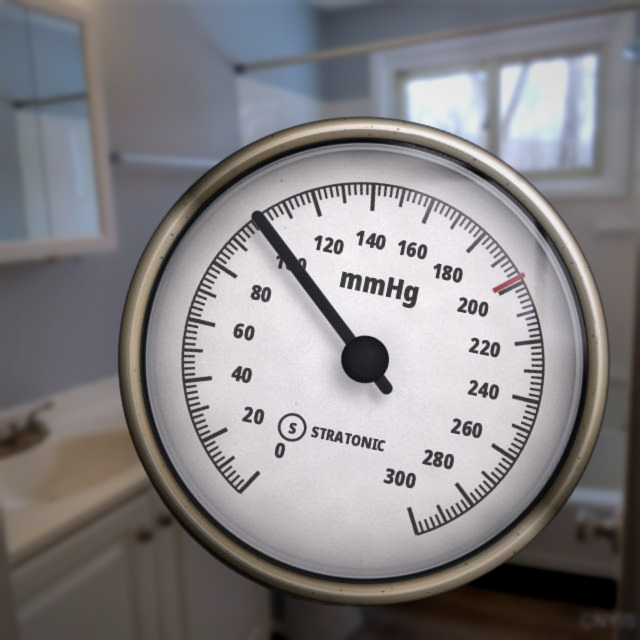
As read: 100 mmHg
